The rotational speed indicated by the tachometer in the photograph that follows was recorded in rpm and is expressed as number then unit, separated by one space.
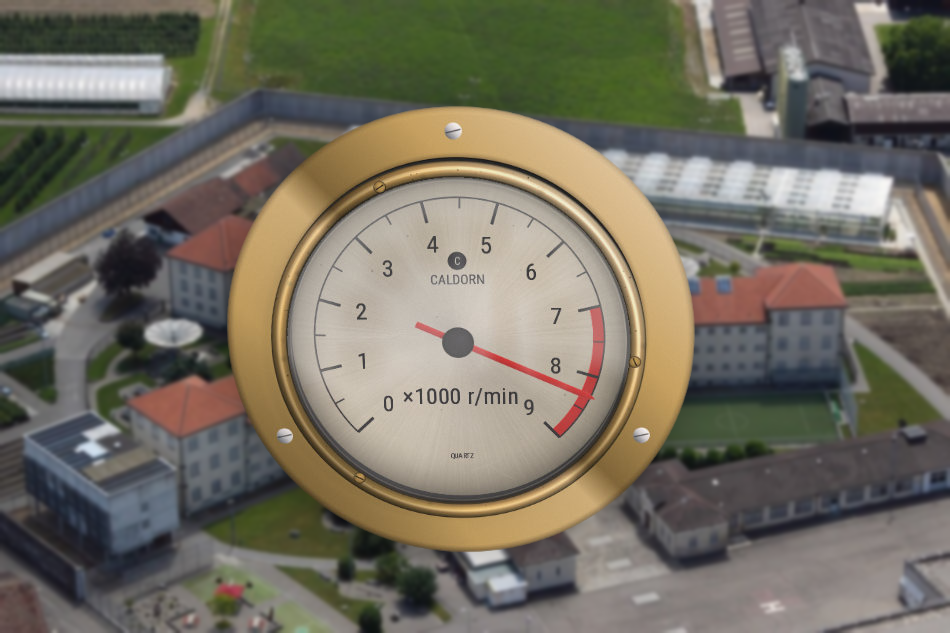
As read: 8250 rpm
